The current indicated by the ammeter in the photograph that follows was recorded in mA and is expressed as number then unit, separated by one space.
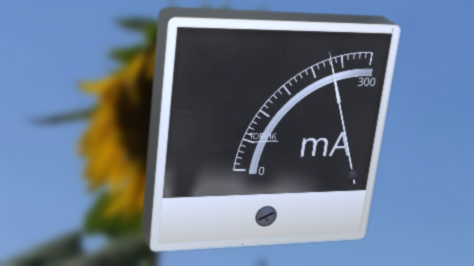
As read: 230 mA
